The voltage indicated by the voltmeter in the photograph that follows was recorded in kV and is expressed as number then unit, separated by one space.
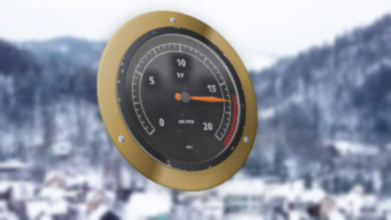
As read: 16.5 kV
